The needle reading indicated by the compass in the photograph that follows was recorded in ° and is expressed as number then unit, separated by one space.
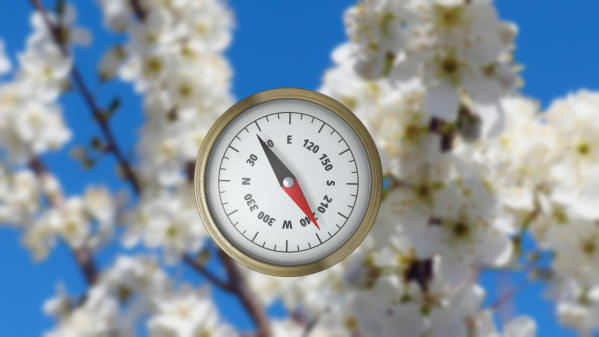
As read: 235 °
